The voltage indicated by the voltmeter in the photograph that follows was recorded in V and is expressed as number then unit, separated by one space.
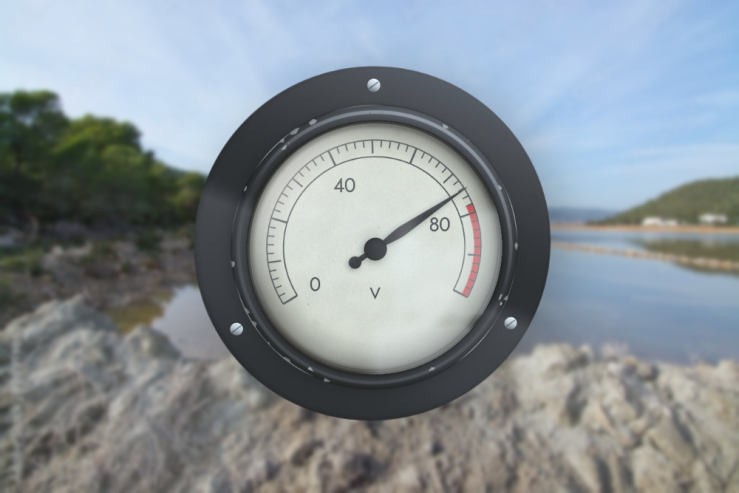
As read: 74 V
